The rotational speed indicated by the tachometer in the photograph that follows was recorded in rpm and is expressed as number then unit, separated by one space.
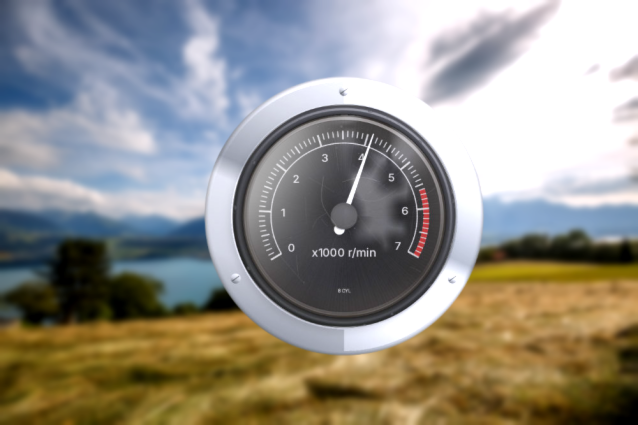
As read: 4100 rpm
